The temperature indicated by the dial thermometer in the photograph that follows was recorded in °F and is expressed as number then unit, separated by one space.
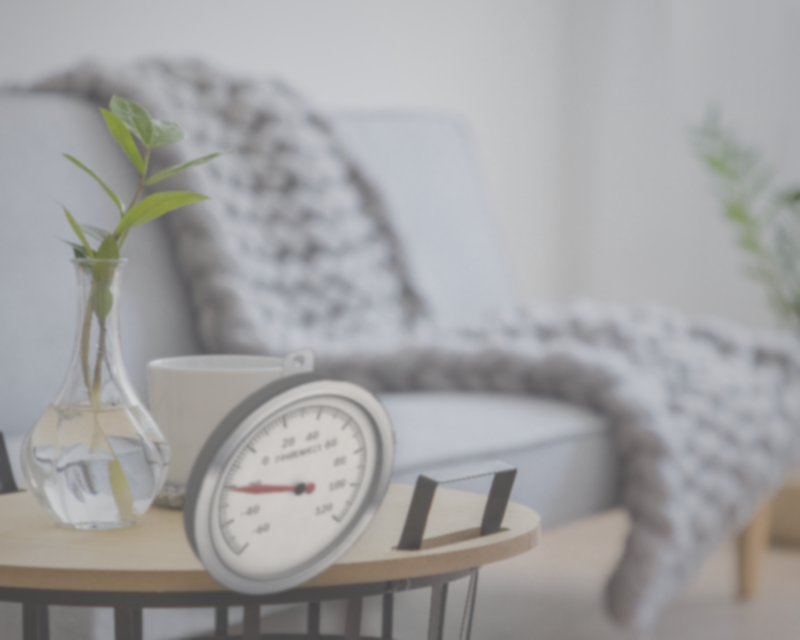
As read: -20 °F
